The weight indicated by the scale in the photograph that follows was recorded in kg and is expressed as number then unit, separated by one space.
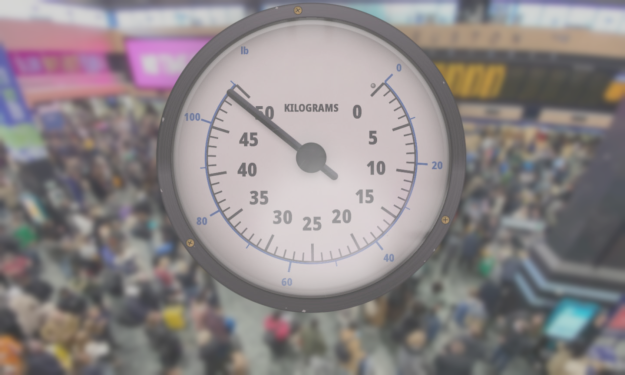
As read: 49 kg
